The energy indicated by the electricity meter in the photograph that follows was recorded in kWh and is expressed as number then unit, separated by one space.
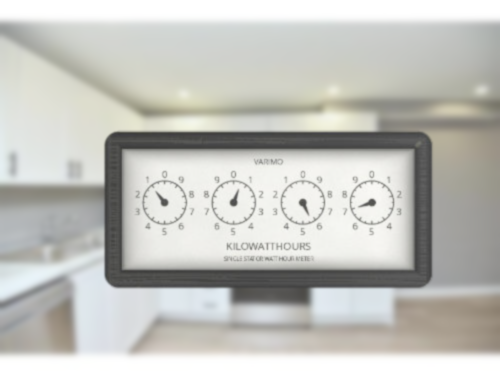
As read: 1057 kWh
